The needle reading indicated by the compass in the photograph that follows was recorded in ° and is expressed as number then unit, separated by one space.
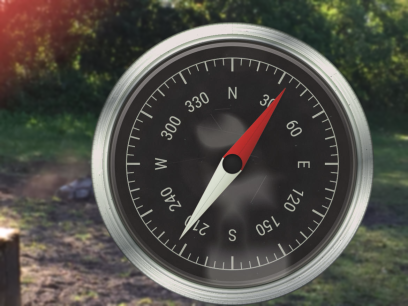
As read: 35 °
